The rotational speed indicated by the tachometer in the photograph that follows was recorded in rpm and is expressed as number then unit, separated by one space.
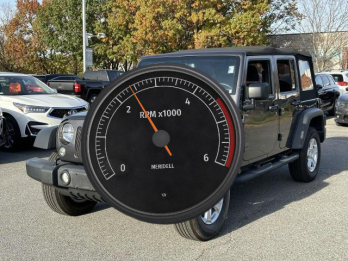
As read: 2400 rpm
